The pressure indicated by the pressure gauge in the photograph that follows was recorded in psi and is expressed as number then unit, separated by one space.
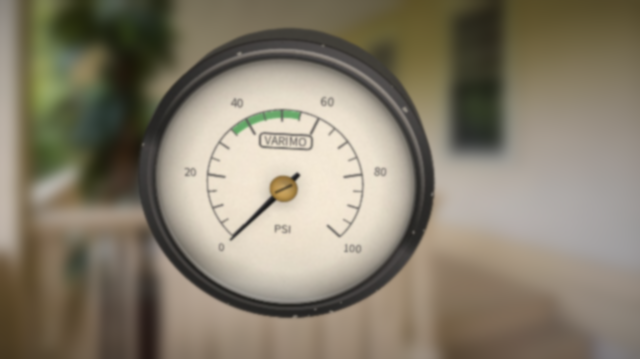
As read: 0 psi
